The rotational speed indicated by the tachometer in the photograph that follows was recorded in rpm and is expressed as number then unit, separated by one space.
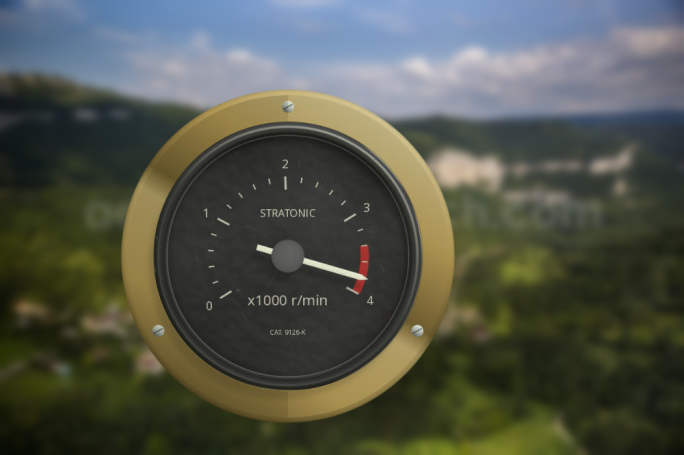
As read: 3800 rpm
